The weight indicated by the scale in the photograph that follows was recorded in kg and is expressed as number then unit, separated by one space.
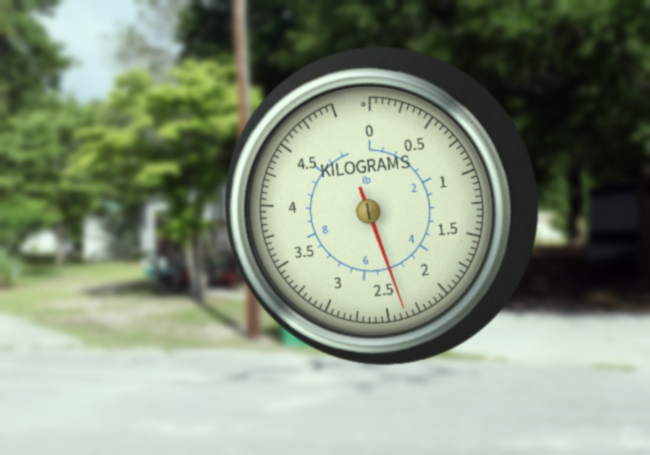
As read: 2.35 kg
